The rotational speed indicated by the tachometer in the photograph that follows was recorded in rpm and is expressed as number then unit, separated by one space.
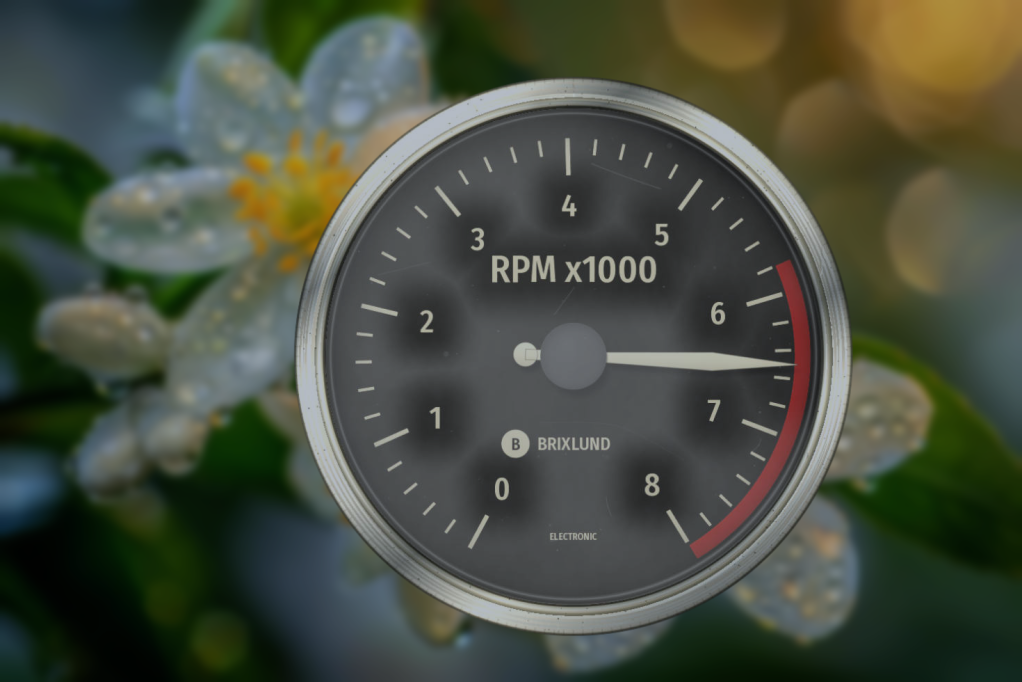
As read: 6500 rpm
